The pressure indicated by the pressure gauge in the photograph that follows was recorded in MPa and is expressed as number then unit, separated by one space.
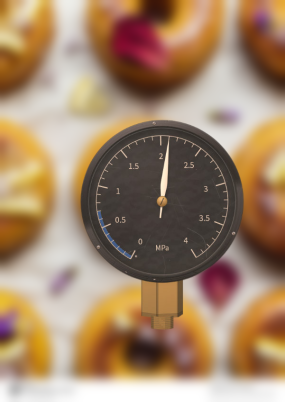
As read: 2.1 MPa
